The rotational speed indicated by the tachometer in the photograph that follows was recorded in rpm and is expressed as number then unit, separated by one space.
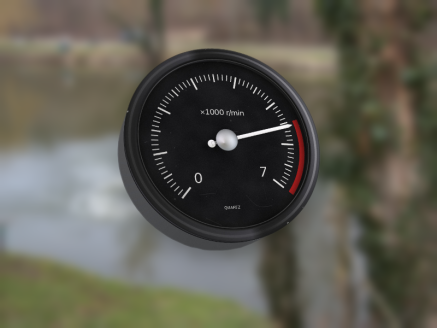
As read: 5600 rpm
